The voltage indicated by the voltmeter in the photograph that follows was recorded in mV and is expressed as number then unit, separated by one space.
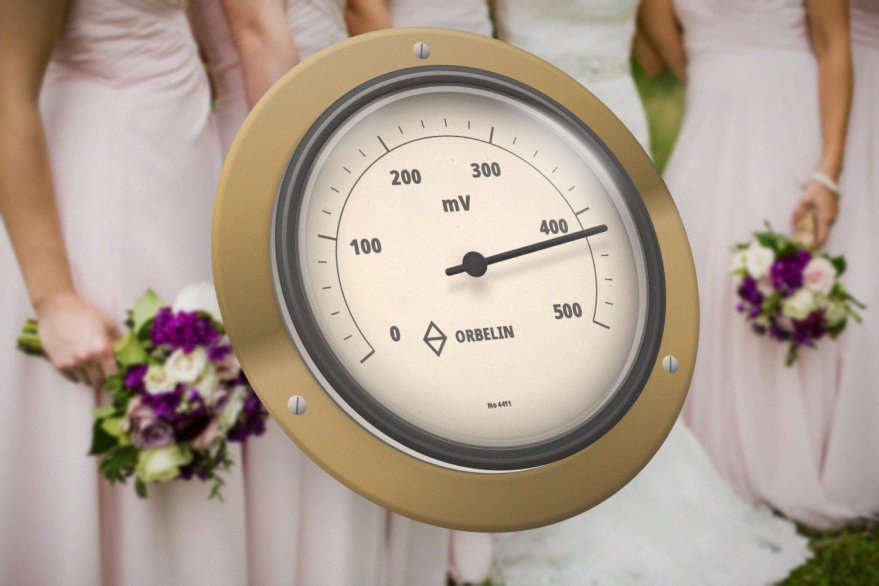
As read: 420 mV
